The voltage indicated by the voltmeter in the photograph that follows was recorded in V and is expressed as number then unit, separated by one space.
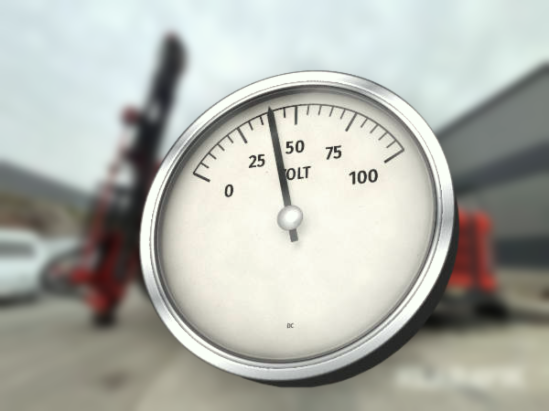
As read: 40 V
